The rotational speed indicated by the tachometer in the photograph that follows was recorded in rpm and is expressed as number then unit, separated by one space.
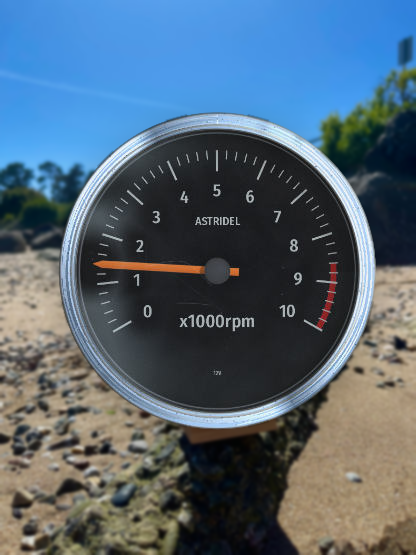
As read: 1400 rpm
